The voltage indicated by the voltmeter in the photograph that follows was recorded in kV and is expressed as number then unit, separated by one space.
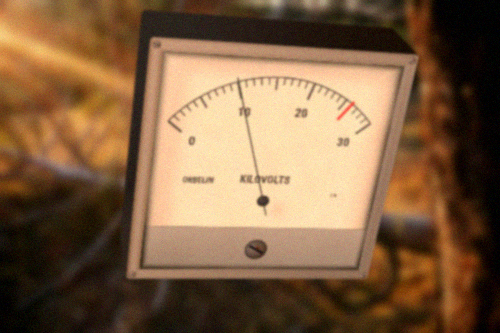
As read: 10 kV
